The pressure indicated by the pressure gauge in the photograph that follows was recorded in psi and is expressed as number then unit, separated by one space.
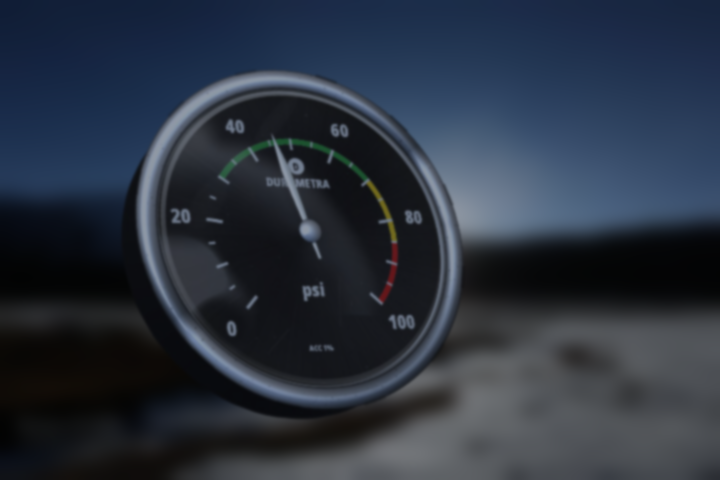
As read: 45 psi
